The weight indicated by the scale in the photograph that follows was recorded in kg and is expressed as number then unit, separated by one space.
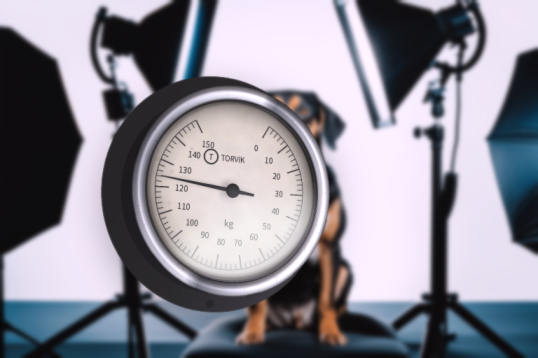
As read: 124 kg
